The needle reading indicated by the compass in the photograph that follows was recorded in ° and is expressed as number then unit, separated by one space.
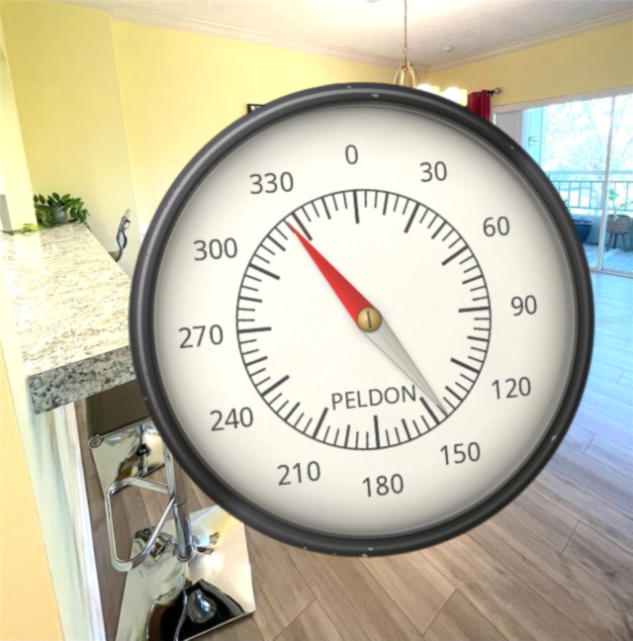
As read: 325 °
